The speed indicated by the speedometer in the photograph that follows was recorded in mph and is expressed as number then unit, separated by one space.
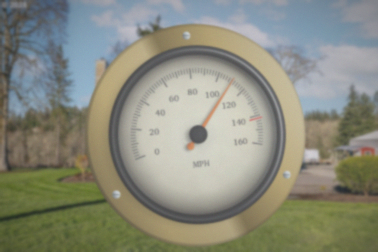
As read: 110 mph
